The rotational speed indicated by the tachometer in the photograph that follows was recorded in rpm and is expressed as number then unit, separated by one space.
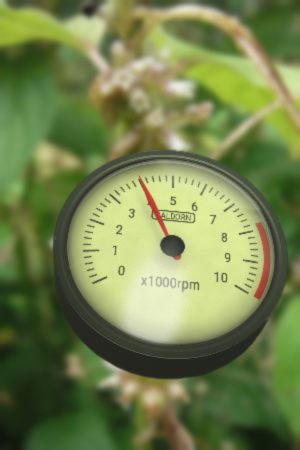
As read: 4000 rpm
